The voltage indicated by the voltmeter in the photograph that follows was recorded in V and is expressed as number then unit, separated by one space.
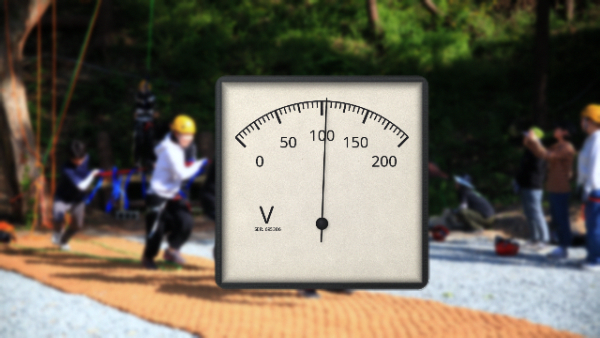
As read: 105 V
